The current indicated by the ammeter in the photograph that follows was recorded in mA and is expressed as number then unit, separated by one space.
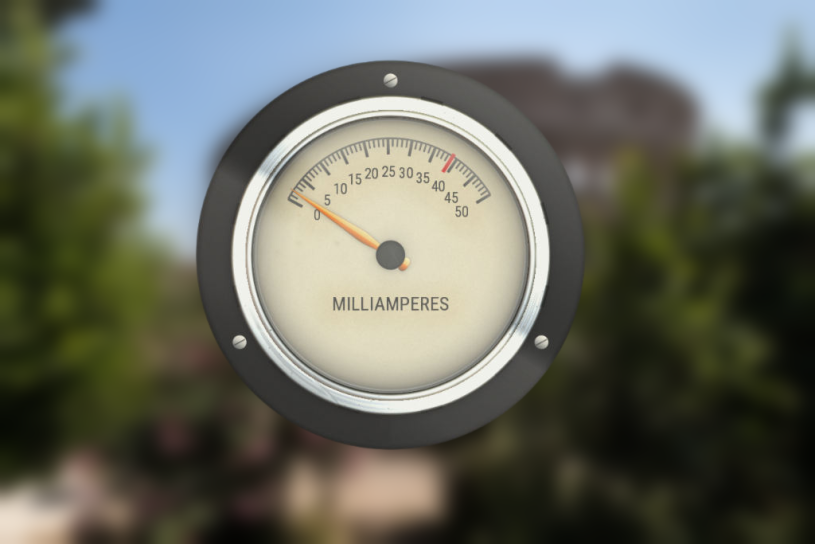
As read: 2 mA
